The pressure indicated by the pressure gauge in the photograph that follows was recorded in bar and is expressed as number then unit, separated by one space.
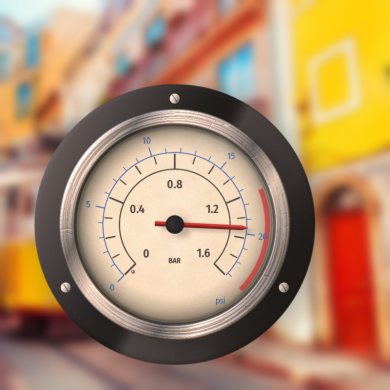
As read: 1.35 bar
